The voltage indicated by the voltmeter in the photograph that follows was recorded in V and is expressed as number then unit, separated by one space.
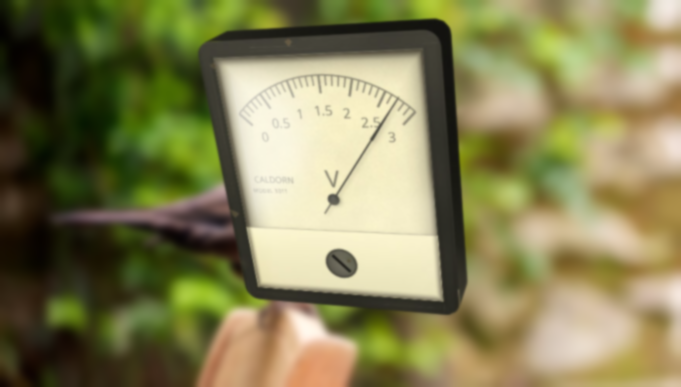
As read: 2.7 V
